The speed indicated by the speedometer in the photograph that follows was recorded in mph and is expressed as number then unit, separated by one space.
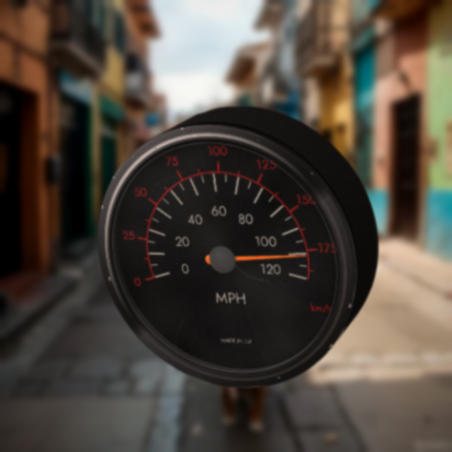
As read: 110 mph
